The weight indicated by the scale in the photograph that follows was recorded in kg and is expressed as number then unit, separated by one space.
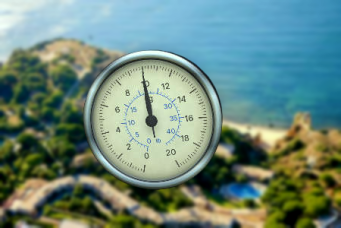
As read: 10 kg
